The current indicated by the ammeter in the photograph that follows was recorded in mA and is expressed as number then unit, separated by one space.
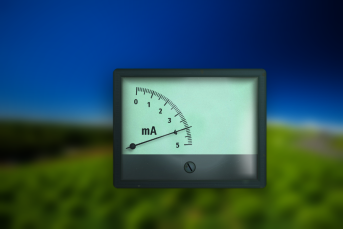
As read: 4 mA
